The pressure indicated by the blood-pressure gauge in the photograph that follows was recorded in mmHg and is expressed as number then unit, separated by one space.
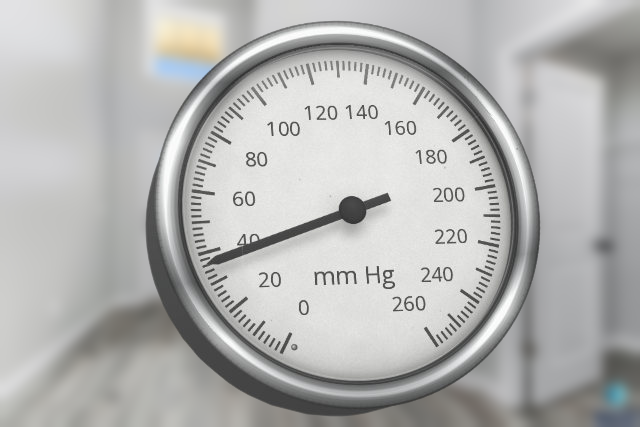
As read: 36 mmHg
